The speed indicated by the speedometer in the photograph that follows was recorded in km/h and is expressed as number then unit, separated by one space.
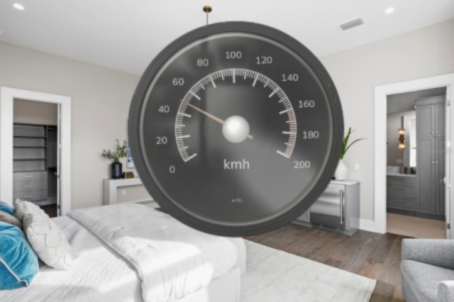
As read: 50 km/h
